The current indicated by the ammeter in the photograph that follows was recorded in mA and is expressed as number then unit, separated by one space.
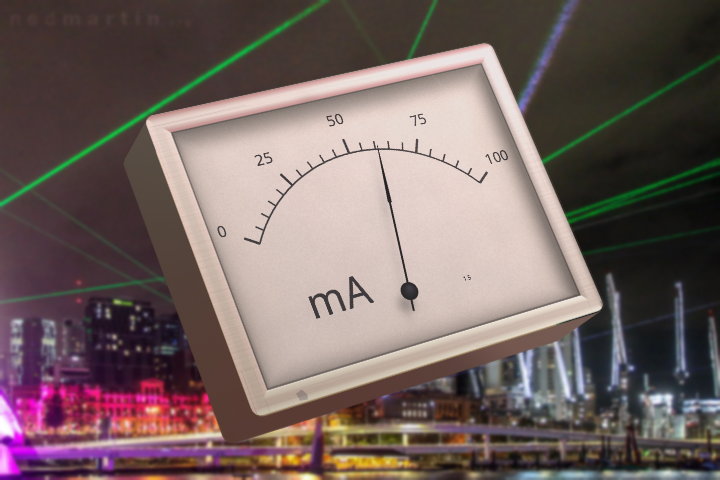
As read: 60 mA
